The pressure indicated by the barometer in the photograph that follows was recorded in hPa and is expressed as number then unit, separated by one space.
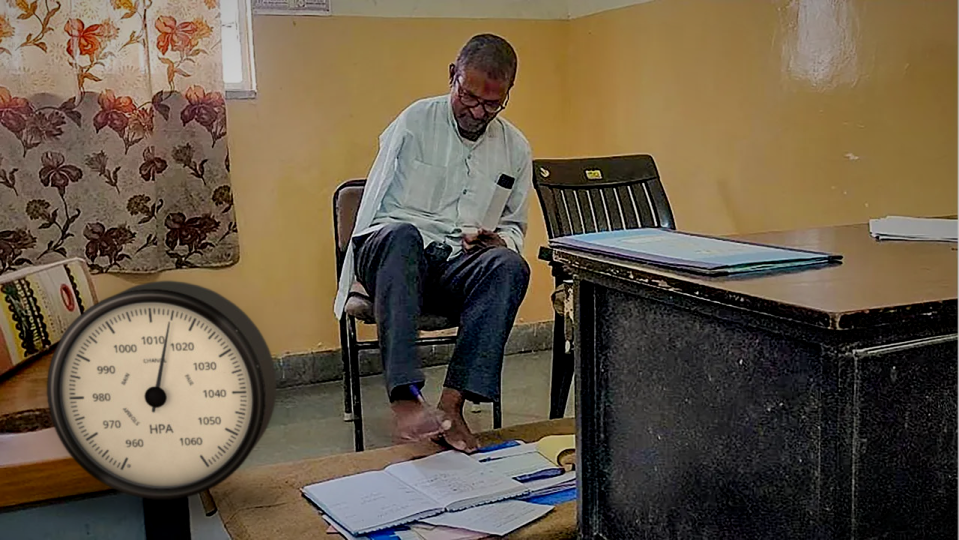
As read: 1015 hPa
